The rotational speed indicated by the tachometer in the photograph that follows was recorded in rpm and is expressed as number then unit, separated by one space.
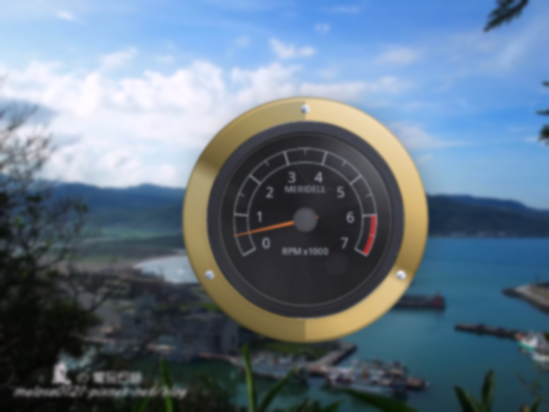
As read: 500 rpm
